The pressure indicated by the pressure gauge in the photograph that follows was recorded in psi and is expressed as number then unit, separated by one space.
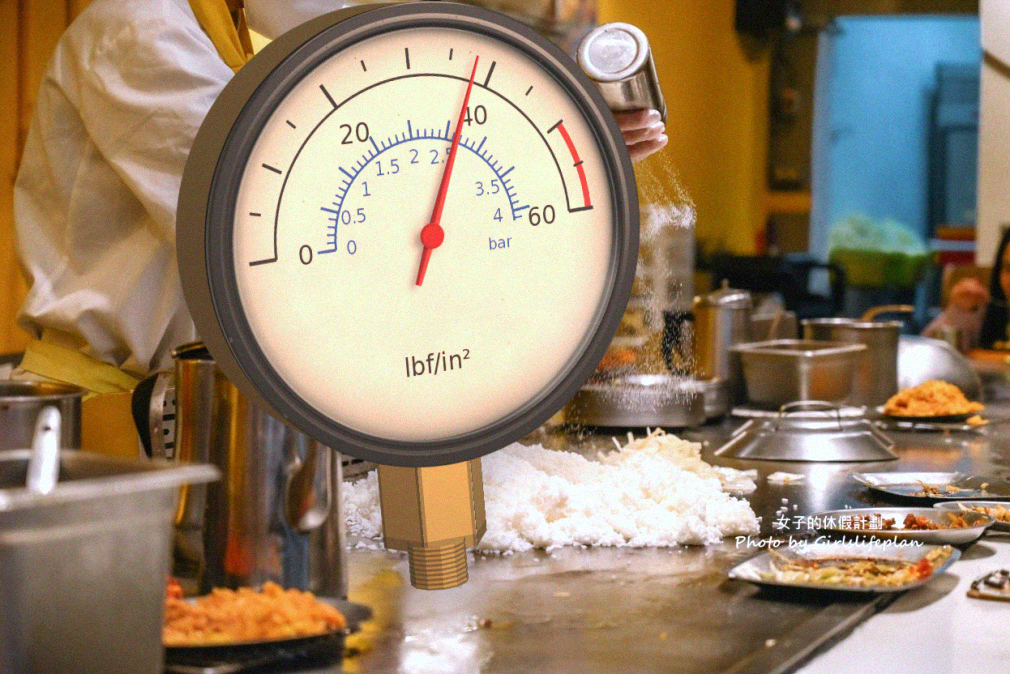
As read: 37.5 psi
